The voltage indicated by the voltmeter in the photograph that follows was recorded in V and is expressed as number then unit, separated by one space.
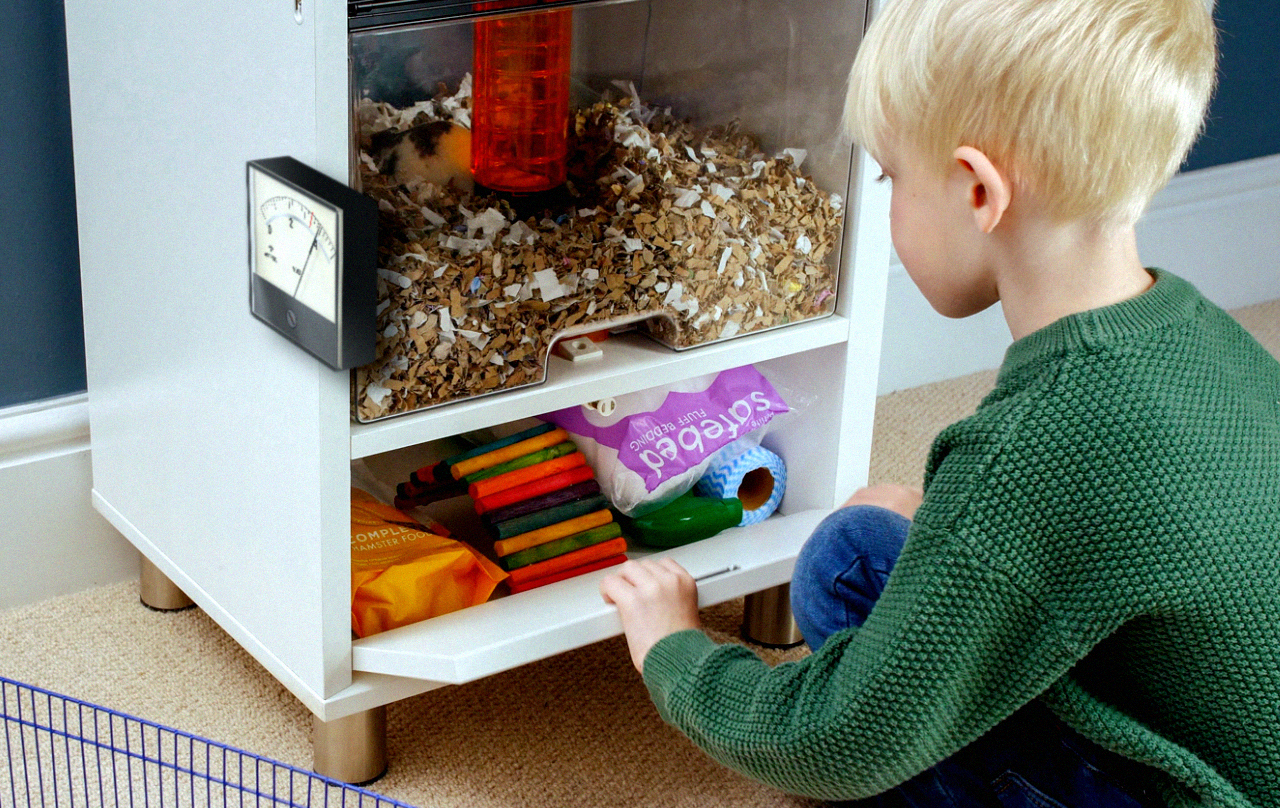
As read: 4 V
